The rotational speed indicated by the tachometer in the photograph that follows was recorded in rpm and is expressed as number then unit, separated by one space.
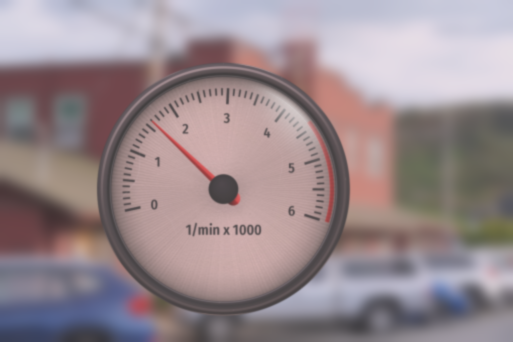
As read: 1600 rpm
